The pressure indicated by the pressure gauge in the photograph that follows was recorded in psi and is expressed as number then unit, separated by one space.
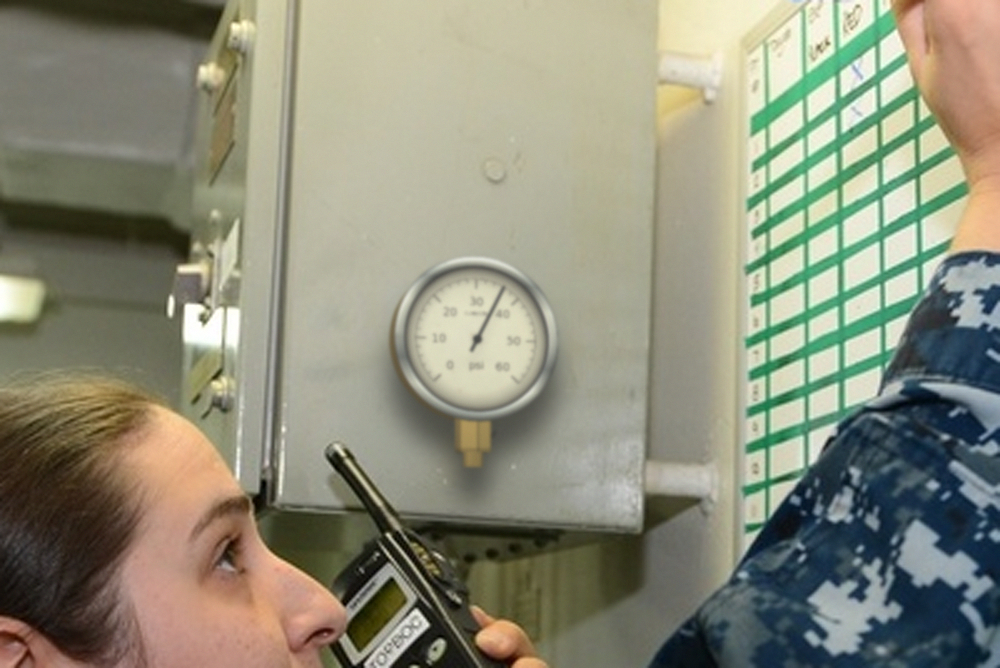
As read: 36 psi
